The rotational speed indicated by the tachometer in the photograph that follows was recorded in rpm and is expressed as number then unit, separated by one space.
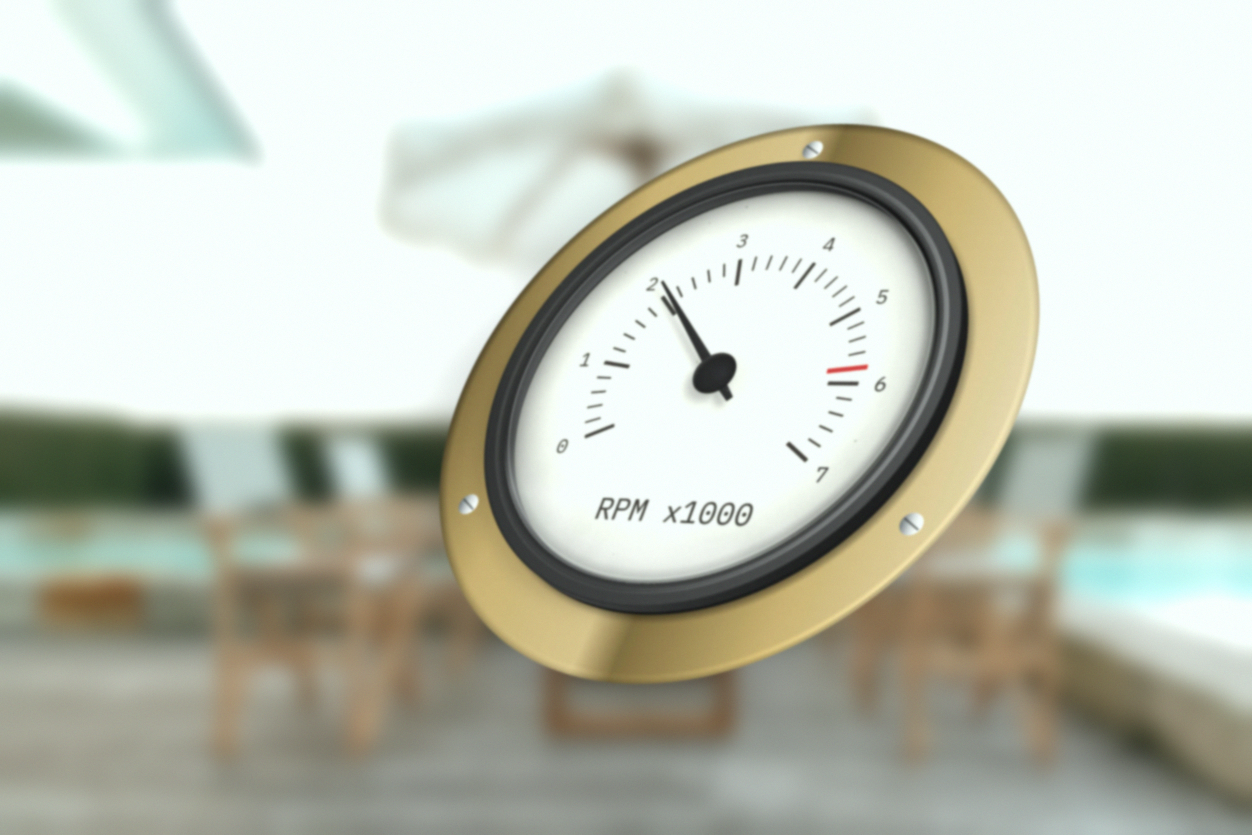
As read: 2100 rpm
